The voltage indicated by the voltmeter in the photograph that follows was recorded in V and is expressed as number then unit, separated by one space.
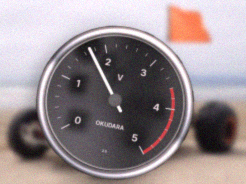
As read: 1.7 V
